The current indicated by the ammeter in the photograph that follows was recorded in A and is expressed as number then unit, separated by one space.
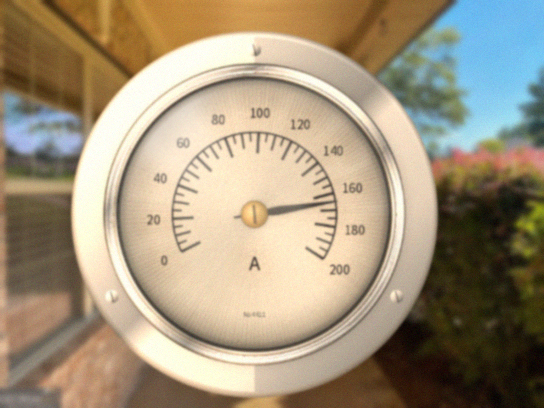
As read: 165 A
